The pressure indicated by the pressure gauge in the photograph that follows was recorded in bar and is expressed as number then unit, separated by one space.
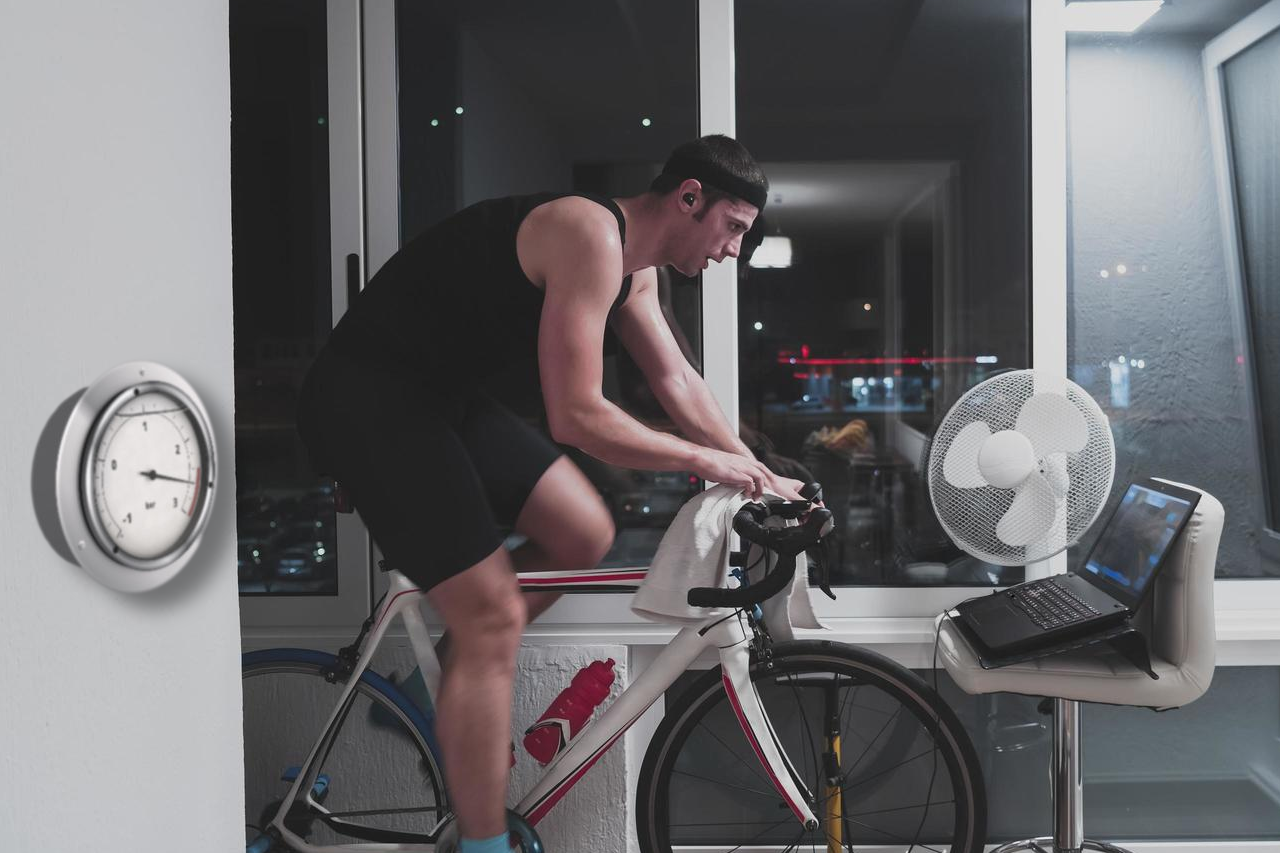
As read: 2.6 bar
